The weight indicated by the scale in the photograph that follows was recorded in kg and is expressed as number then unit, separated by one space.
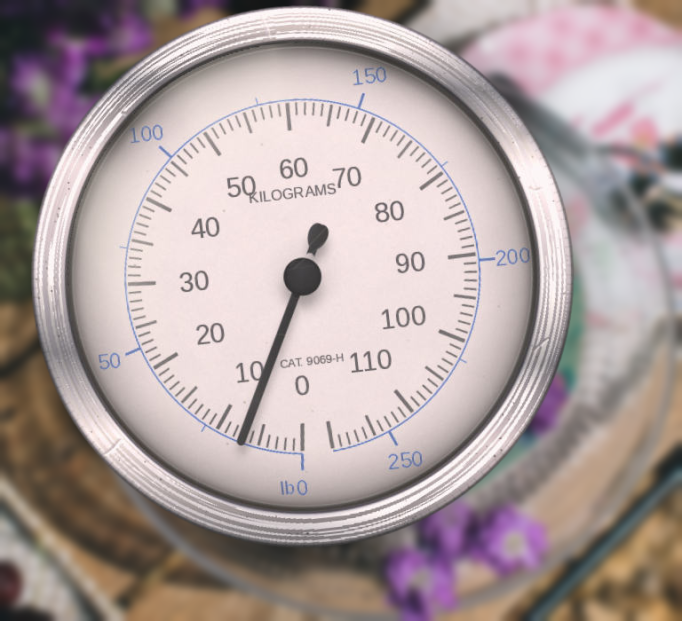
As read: 7 kg
